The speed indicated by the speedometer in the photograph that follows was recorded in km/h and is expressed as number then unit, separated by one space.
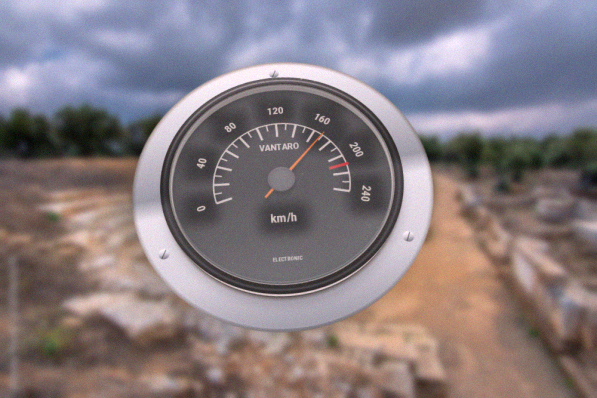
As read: 170 km/h
